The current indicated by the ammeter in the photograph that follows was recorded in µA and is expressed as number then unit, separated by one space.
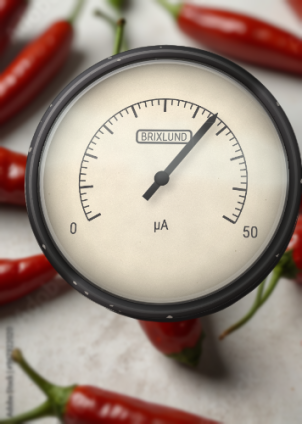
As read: 33 µA
